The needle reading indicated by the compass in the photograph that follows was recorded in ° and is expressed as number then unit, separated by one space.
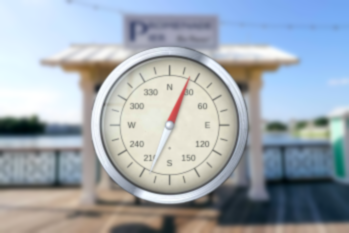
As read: 22.5 °
